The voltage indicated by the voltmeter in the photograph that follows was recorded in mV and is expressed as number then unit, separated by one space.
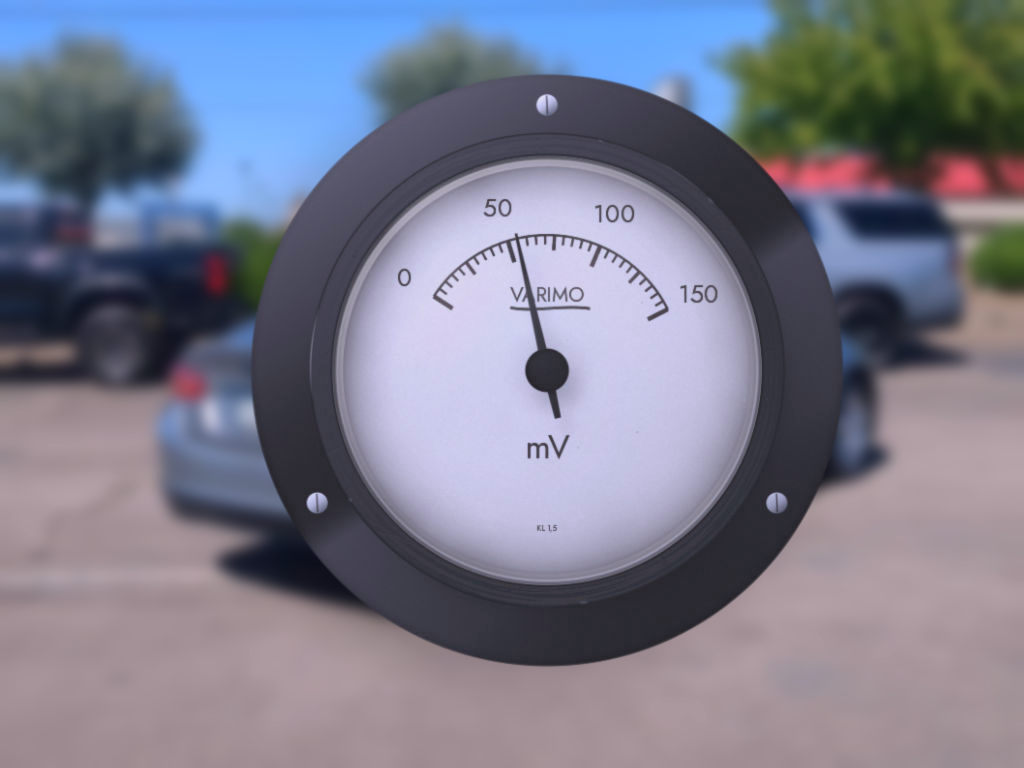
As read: 55 mV
